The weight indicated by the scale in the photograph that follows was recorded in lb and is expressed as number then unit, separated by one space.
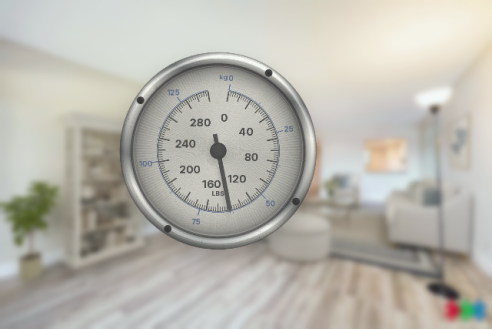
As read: 140 lb
